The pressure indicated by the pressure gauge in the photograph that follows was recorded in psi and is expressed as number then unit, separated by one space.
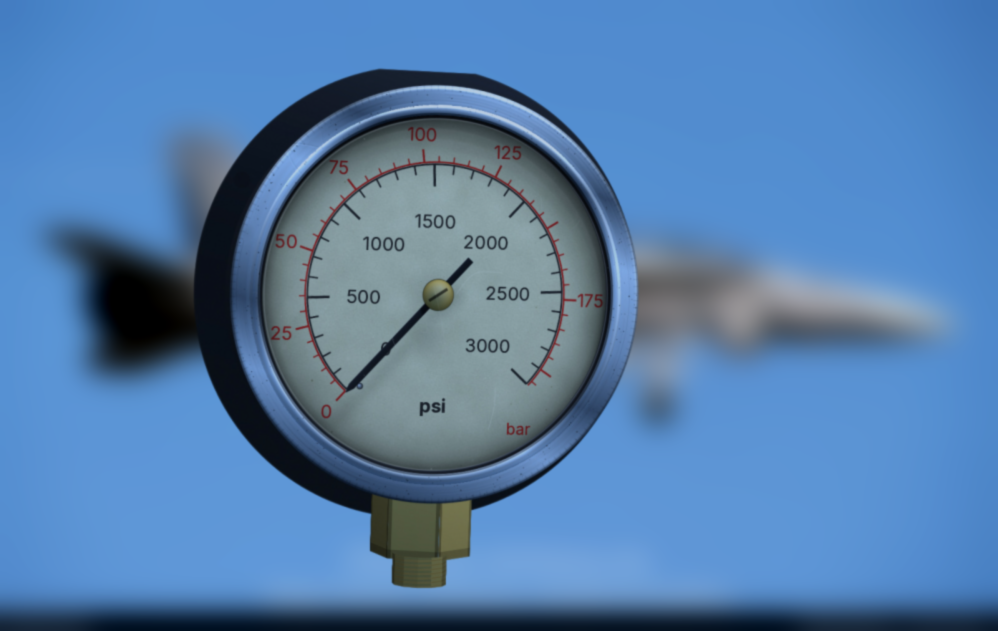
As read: 0 psi
